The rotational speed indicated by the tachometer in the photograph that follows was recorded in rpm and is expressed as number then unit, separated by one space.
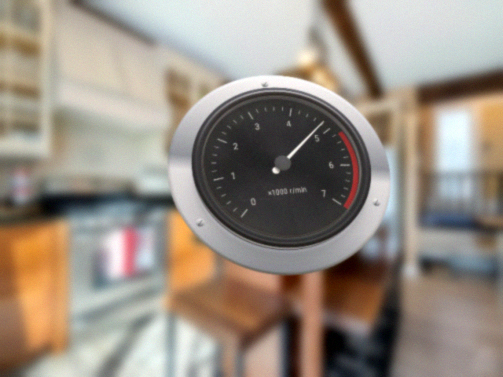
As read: 4800 rpm
